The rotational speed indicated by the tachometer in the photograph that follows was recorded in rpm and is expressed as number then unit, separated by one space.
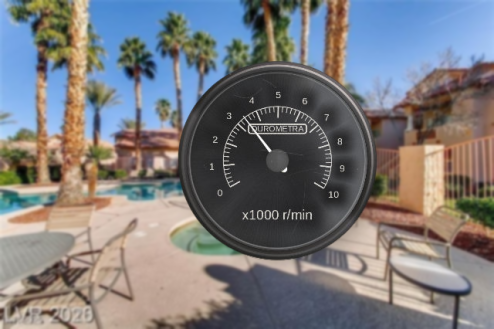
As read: 3400 rpm
